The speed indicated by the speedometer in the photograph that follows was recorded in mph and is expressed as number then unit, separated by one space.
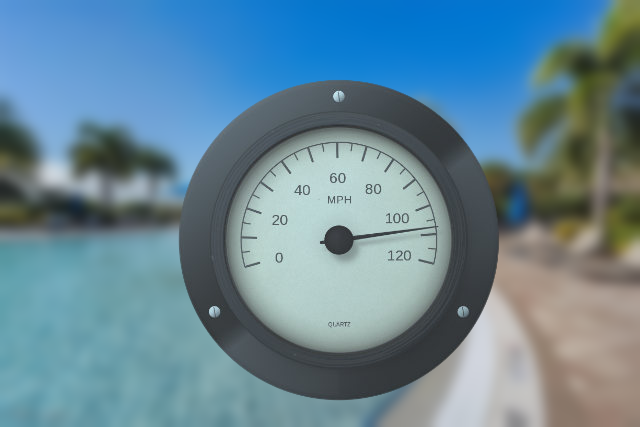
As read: 107.5 mph
